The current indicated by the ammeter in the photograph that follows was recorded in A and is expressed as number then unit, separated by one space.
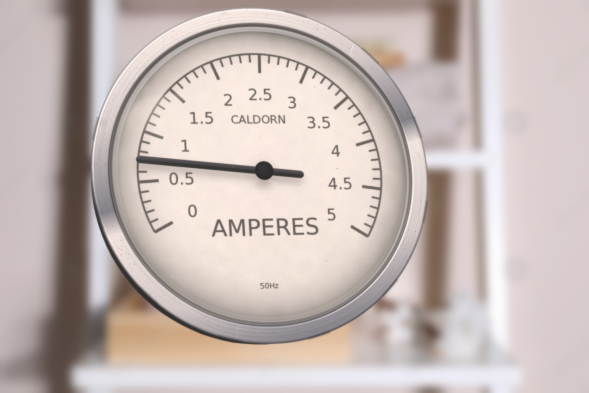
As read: 0.7 A
